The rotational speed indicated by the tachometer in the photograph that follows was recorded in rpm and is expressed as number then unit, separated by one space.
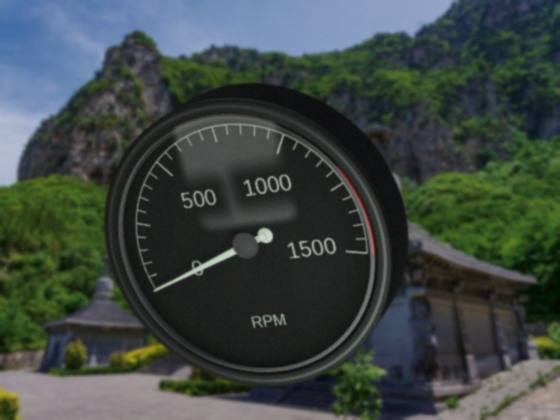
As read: 0 rpm
